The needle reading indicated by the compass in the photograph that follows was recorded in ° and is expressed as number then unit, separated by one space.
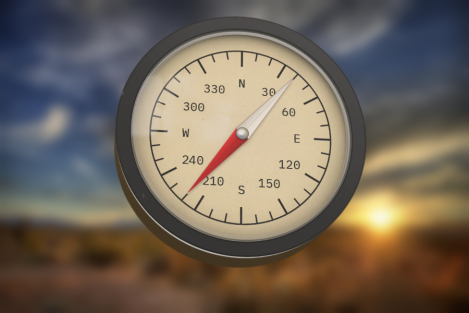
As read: 220 °
